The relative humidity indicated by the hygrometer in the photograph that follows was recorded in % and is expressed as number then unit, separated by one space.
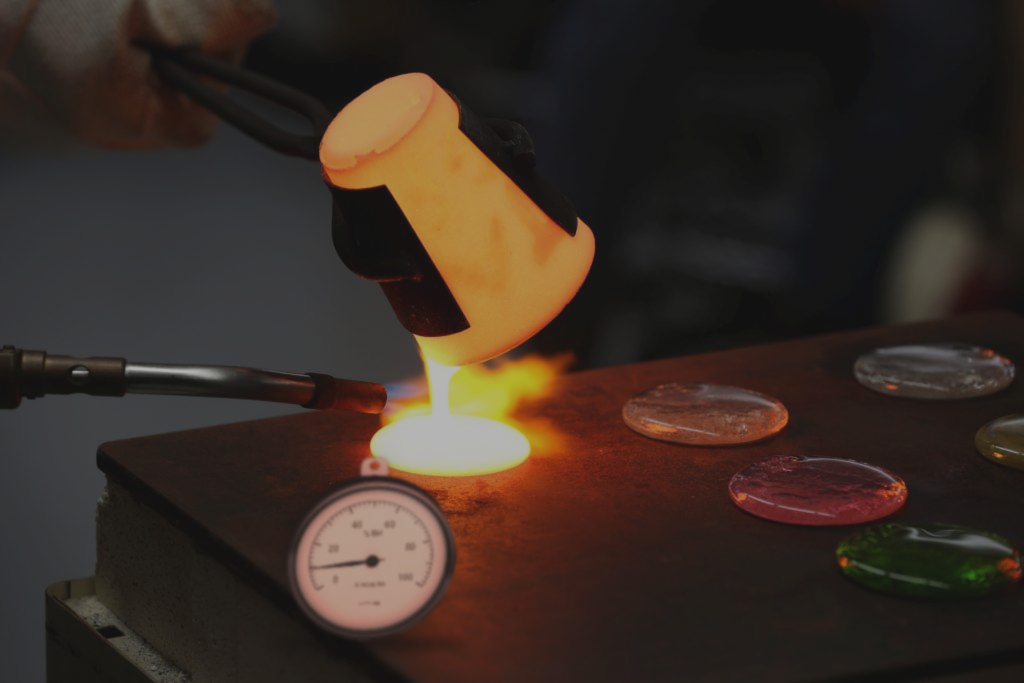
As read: 10 %
